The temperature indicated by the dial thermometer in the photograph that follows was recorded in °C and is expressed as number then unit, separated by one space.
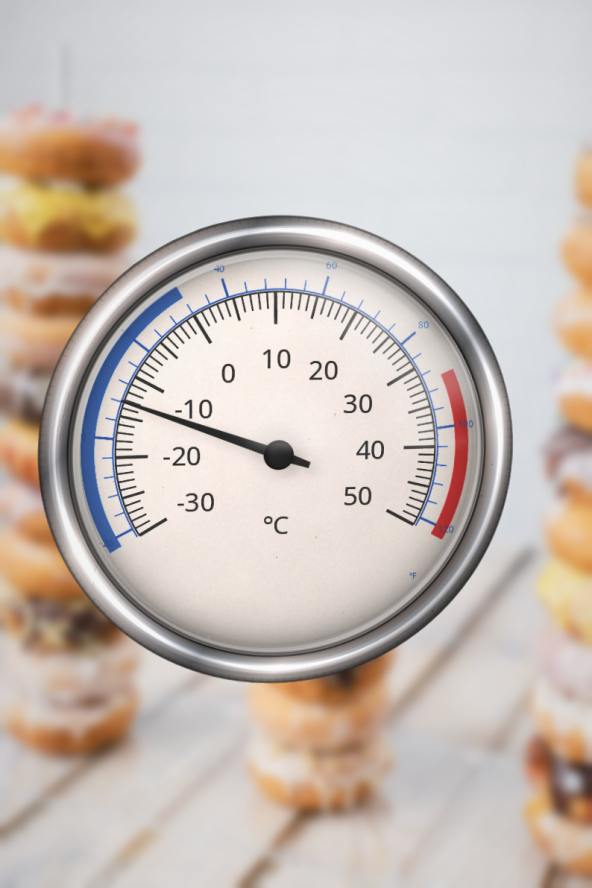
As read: -13 °C
